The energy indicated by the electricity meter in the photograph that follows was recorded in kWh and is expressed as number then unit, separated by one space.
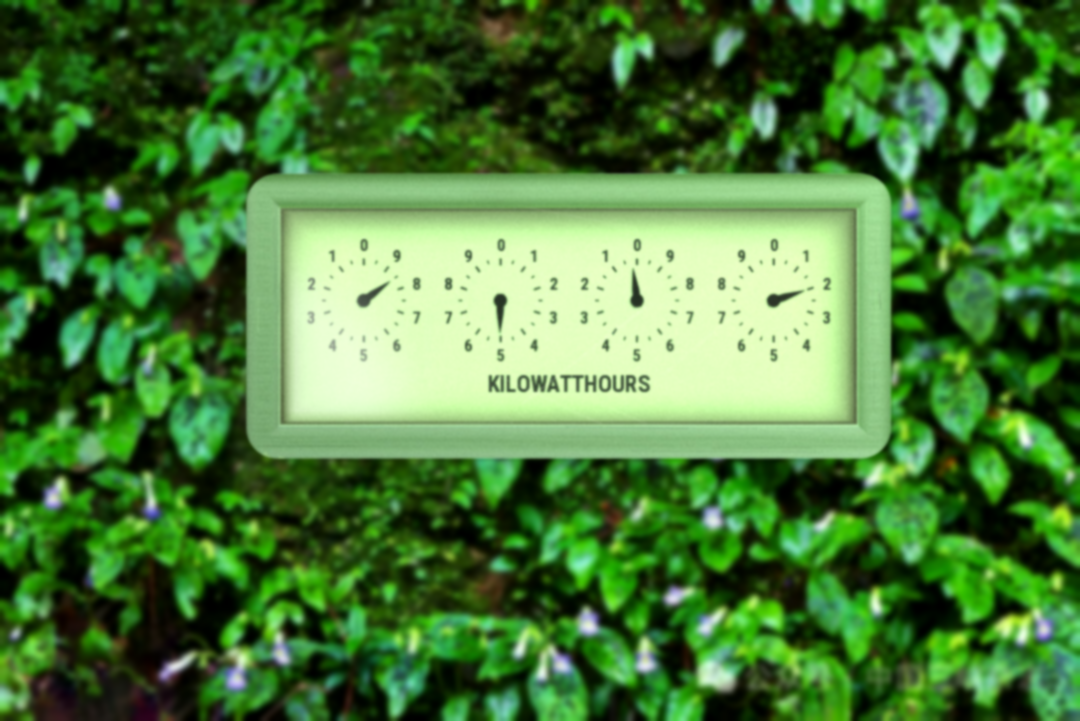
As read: 8502 kWh
